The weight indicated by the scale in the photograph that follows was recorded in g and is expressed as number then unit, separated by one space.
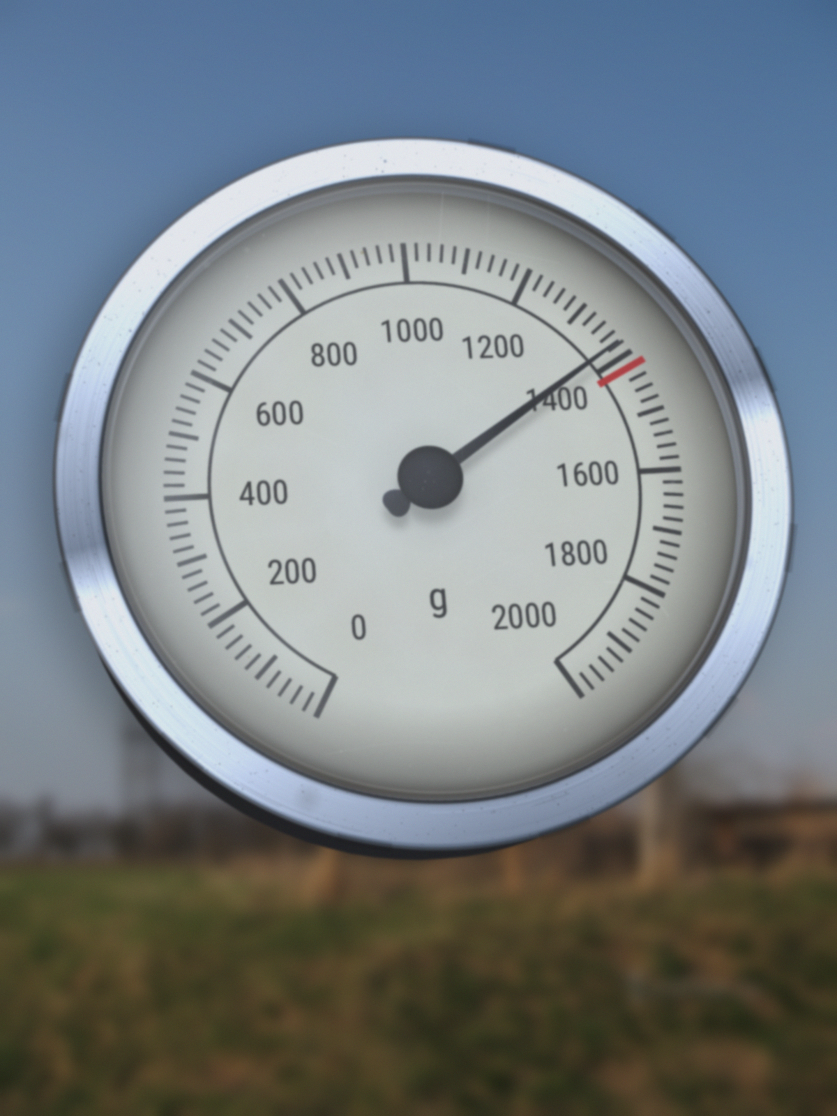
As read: 1380 g
